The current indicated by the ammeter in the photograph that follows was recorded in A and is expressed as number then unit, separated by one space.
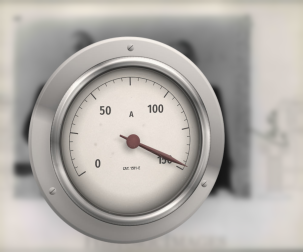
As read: 147.5 A
